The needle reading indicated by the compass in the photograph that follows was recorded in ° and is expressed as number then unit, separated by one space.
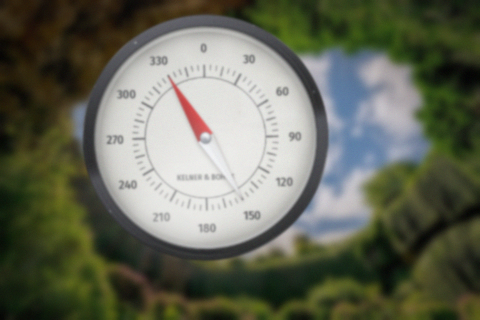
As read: 330 °
